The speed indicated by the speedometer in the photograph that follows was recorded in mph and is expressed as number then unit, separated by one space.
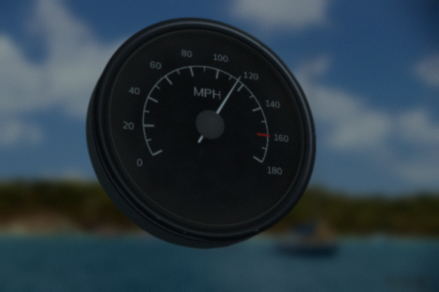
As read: 115 mph
